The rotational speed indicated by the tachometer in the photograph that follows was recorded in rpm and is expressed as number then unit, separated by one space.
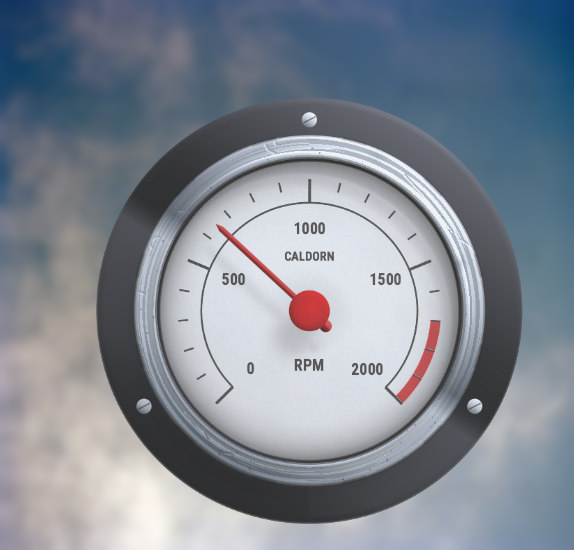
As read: 650 rpm
